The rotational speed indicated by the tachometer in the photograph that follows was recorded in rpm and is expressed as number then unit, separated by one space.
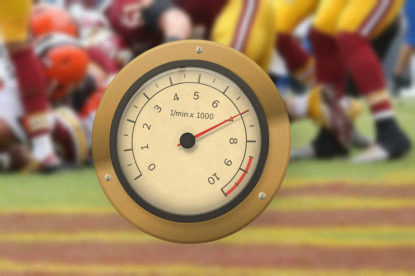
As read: 7000 rpm
